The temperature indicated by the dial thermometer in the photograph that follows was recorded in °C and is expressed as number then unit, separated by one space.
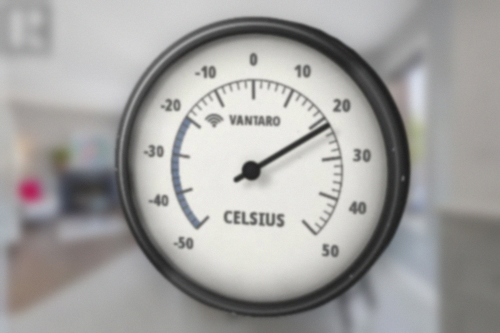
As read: 22 °C
